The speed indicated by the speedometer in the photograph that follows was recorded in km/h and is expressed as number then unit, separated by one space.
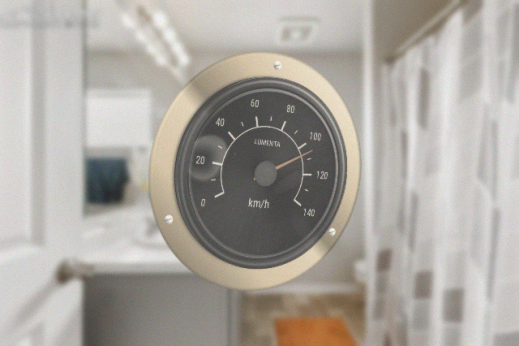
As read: 105 km/h
